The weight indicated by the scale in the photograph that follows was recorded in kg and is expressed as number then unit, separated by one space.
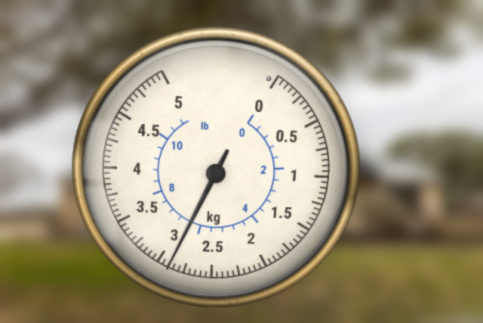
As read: 2.9 kg
